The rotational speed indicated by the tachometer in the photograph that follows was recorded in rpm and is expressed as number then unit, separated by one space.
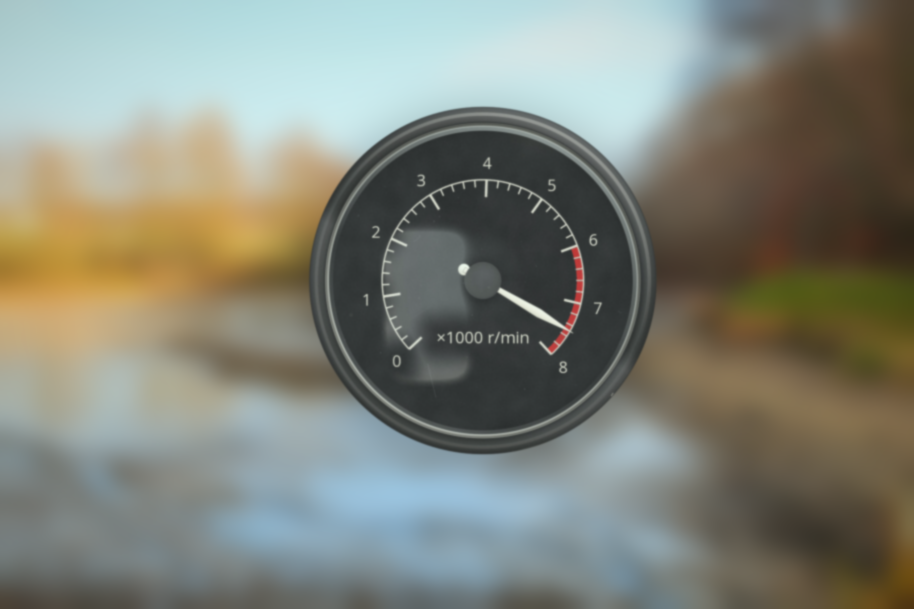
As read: 7500 rpm
